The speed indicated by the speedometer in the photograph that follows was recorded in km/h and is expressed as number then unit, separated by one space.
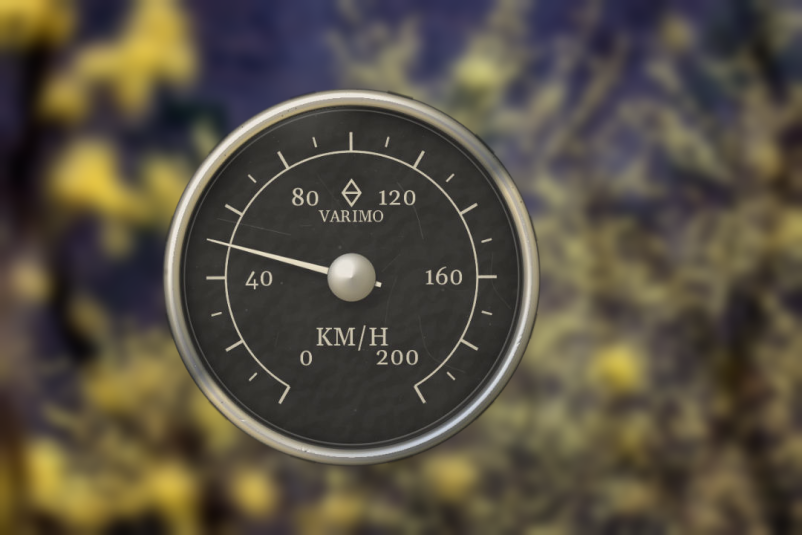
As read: 50 km/h
